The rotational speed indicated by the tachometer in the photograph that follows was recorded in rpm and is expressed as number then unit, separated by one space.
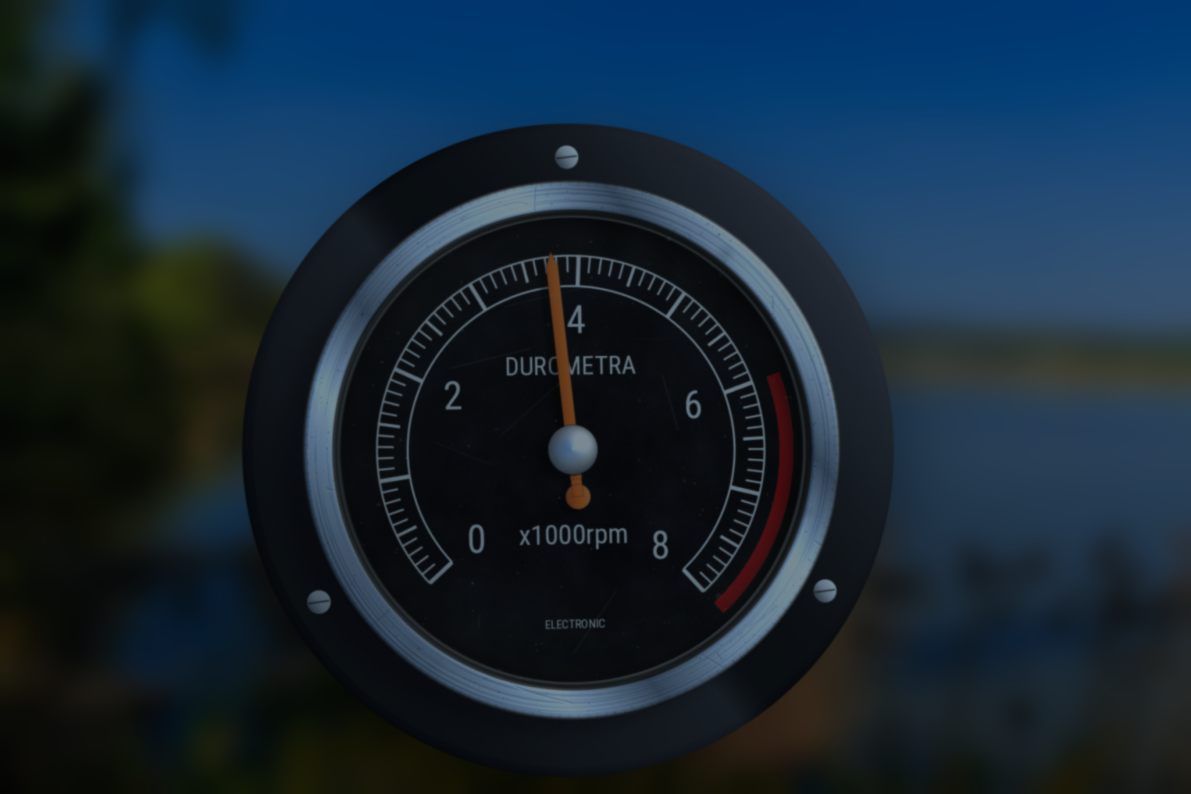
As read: 3750 rpm
